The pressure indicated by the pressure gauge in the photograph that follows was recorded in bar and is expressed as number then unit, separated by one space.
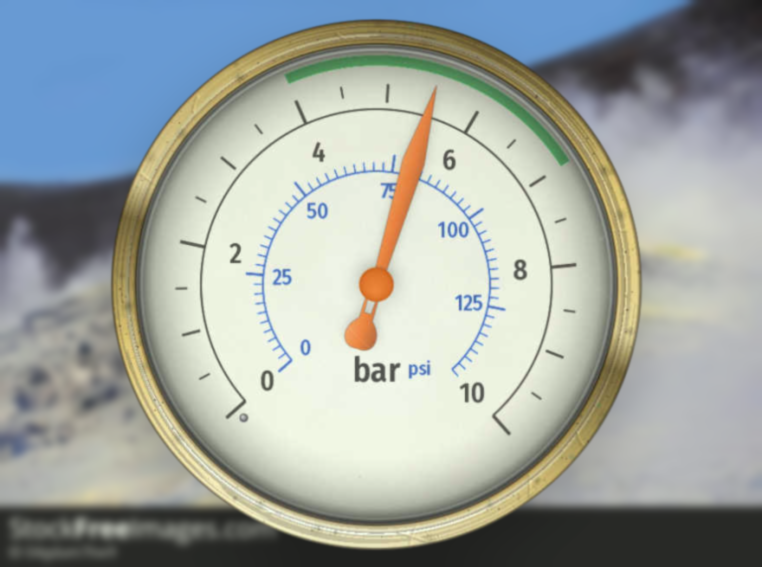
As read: 5.5 bar
